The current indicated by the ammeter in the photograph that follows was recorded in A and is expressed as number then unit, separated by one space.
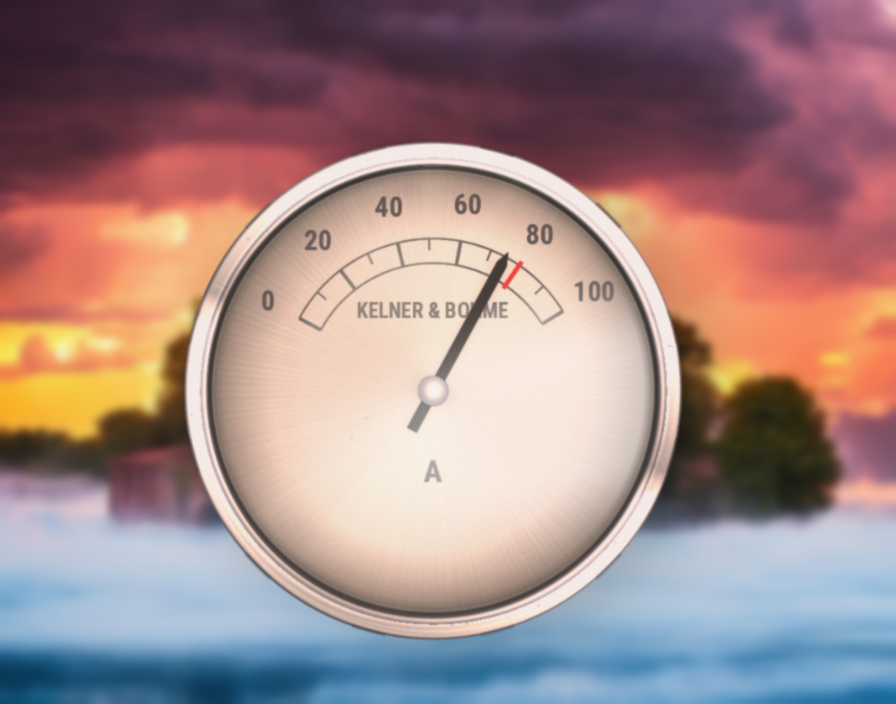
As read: 75 A
